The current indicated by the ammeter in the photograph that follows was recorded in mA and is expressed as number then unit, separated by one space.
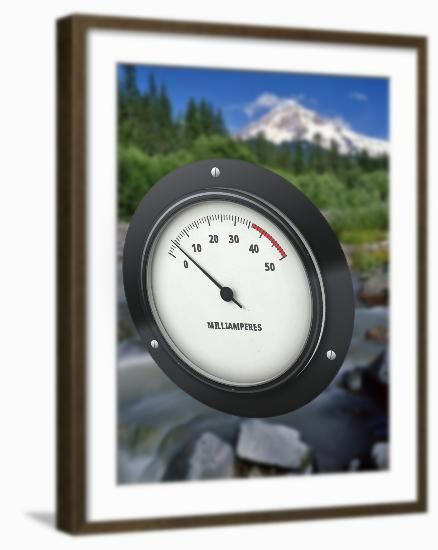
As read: 5 mA
